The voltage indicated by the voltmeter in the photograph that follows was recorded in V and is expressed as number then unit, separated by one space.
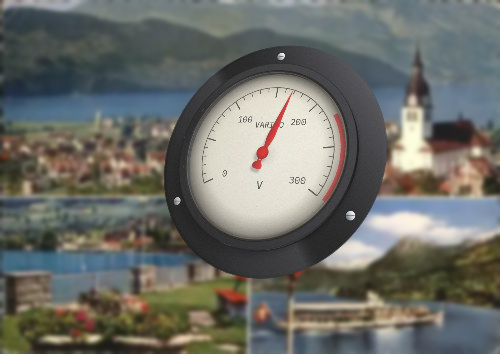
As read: 170 V
